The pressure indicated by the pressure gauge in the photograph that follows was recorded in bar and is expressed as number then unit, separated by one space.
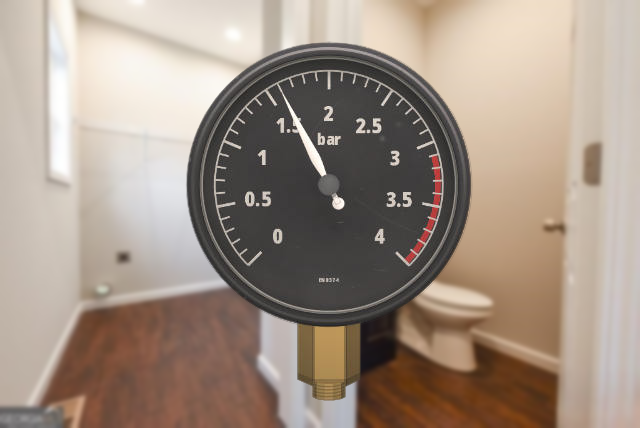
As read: 1.6 bar
